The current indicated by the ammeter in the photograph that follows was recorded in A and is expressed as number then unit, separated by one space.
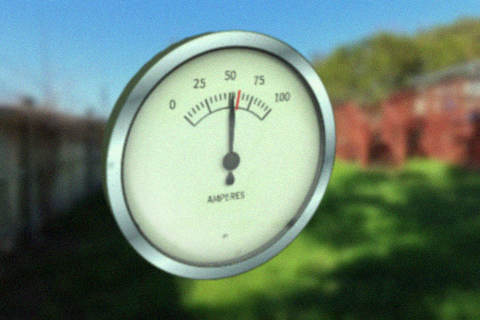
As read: 50 A
